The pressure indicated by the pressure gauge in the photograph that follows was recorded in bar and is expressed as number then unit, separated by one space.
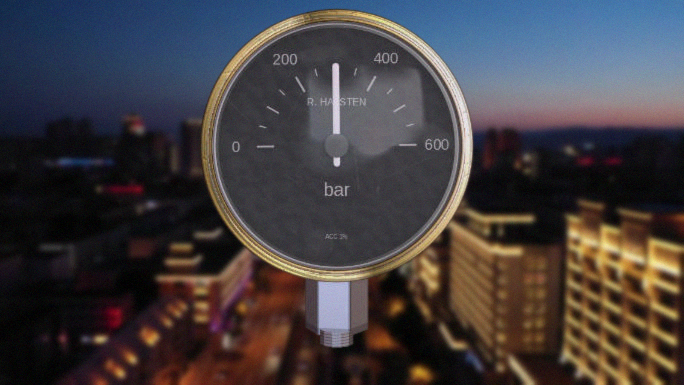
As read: 300 bar
